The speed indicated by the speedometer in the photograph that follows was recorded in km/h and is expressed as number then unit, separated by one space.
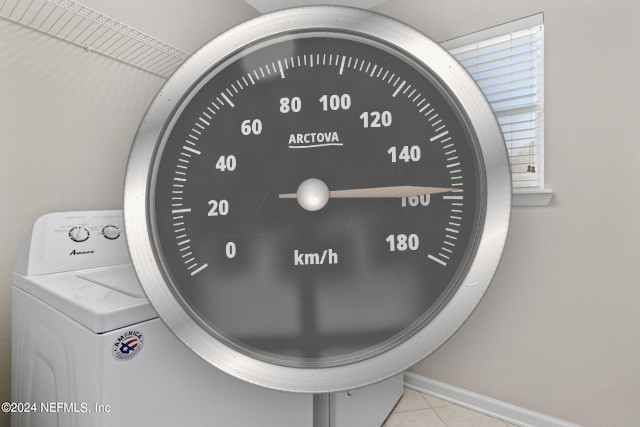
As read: 158 km/h
